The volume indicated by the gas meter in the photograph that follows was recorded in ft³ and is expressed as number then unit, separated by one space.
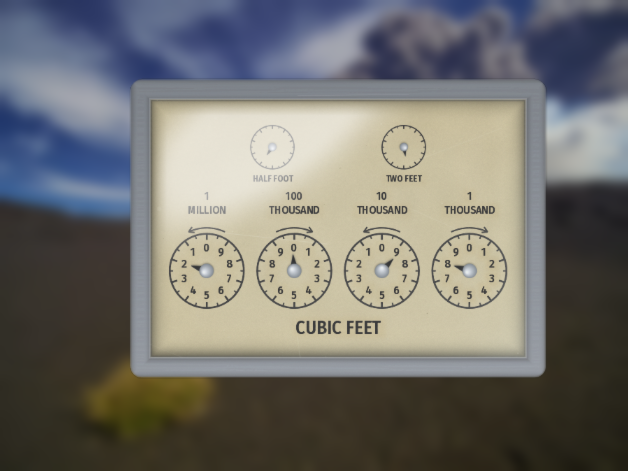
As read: 198800 ft³
